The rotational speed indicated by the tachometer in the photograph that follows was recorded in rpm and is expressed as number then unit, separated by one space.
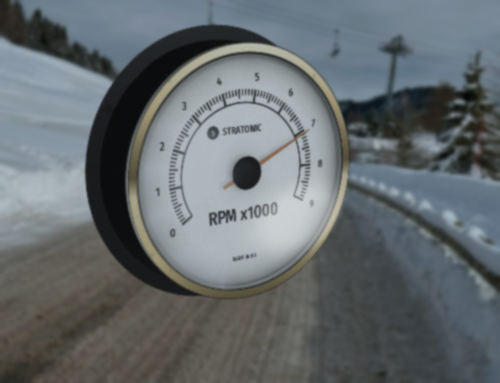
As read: 7000 rpm
